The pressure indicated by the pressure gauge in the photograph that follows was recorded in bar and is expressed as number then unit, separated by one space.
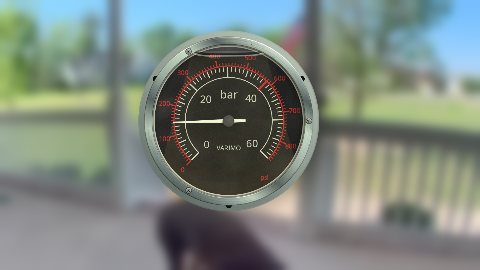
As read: 10 bar
